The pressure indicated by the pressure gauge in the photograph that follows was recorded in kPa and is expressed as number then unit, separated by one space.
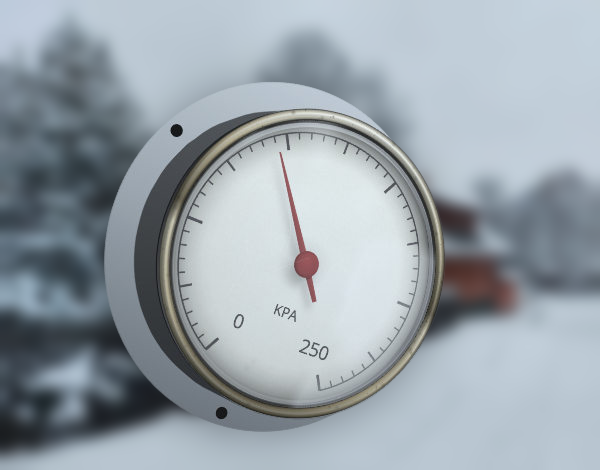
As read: 95 kPa
